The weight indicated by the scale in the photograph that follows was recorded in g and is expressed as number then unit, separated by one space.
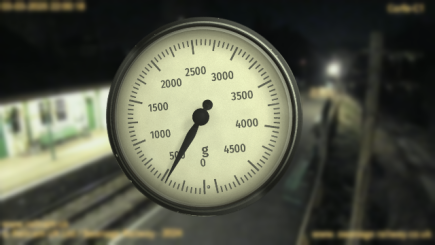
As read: 450 g
